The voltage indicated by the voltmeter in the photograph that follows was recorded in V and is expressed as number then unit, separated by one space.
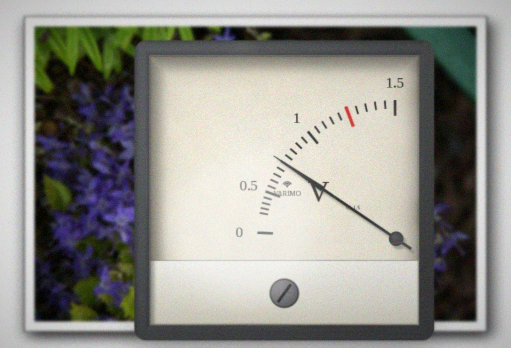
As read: 0.75 V
